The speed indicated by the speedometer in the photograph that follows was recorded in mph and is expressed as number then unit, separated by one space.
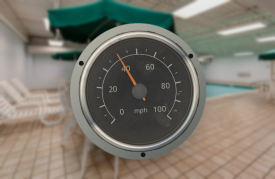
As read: 40 mph
